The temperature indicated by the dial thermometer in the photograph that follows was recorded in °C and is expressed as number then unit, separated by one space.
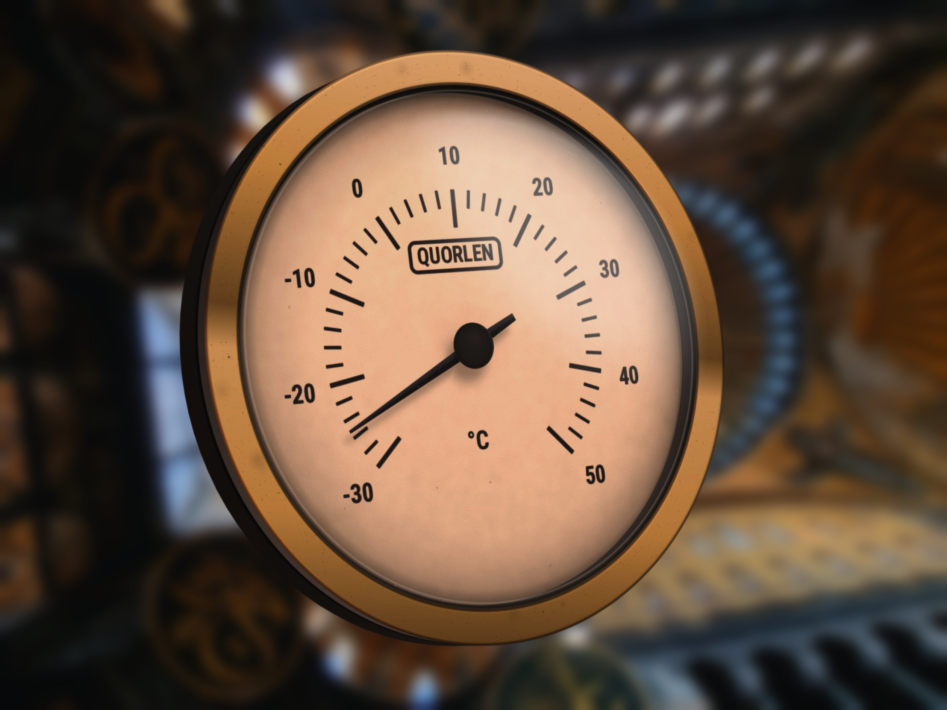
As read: -25 °C
